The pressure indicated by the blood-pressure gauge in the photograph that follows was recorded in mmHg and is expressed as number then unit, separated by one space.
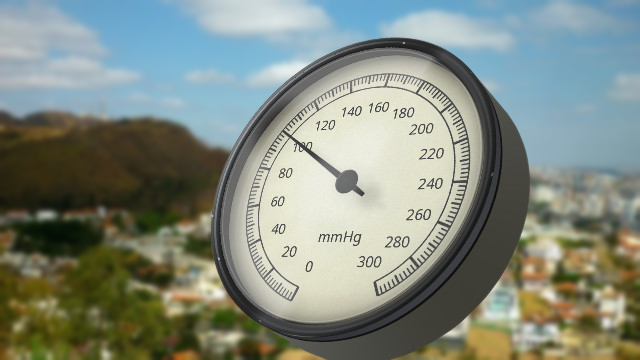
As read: 100 mmHg
